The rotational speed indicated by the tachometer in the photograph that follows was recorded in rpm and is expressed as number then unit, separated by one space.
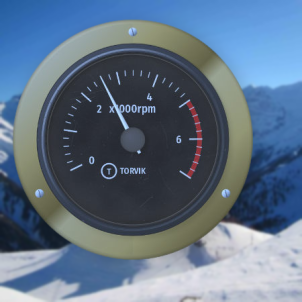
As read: 2600 rpm
